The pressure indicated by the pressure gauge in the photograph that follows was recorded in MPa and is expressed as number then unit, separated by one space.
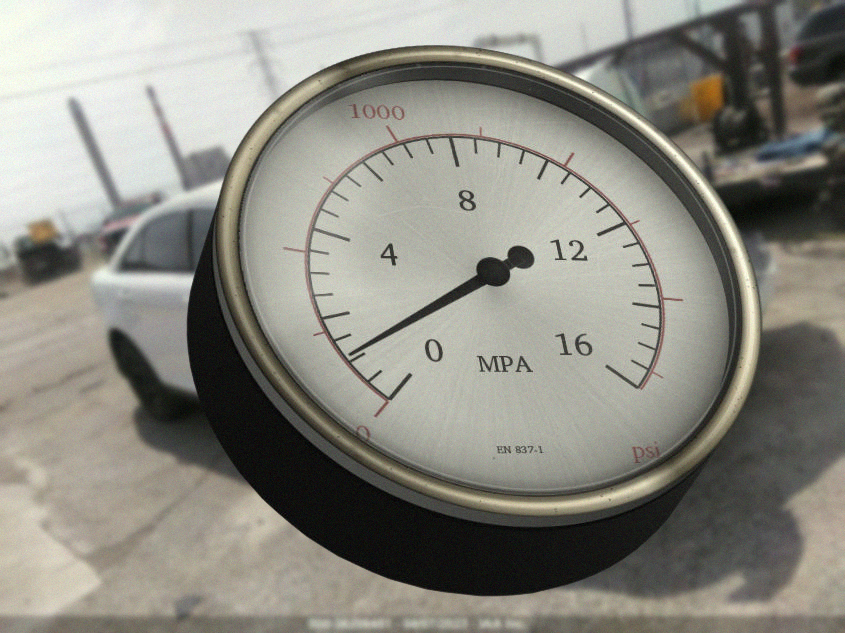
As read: 1 MPa
